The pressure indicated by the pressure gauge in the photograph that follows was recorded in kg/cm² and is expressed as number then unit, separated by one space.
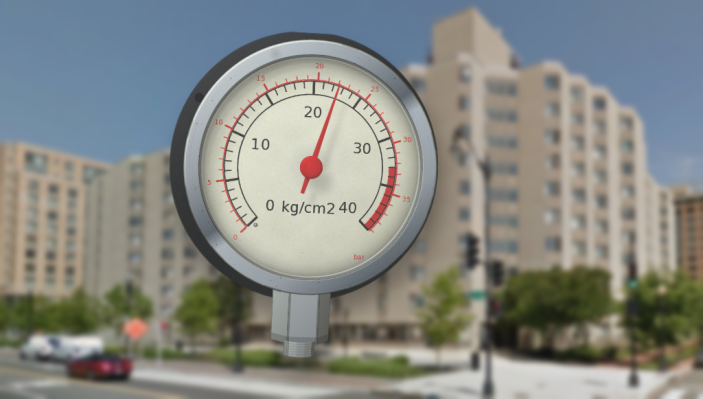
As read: 22.5 kg/cm²
